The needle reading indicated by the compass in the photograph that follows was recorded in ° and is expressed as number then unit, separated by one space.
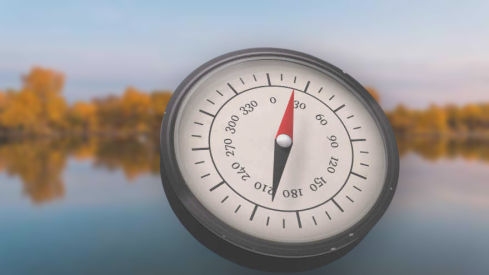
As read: 20 °
